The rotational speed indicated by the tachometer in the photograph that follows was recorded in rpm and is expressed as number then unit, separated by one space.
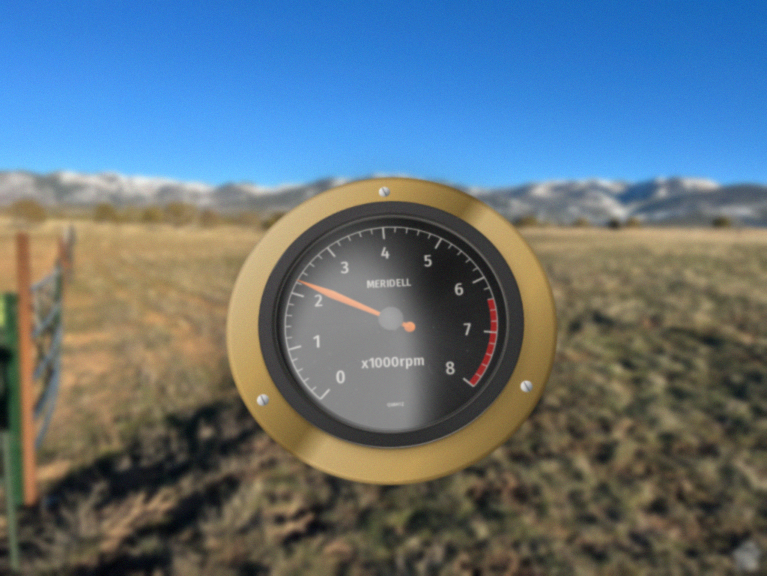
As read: 2200 rpm
